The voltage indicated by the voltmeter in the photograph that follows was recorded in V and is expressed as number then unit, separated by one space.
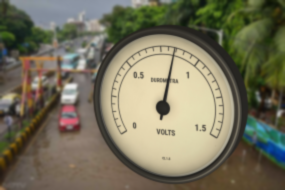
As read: 0.85 V
